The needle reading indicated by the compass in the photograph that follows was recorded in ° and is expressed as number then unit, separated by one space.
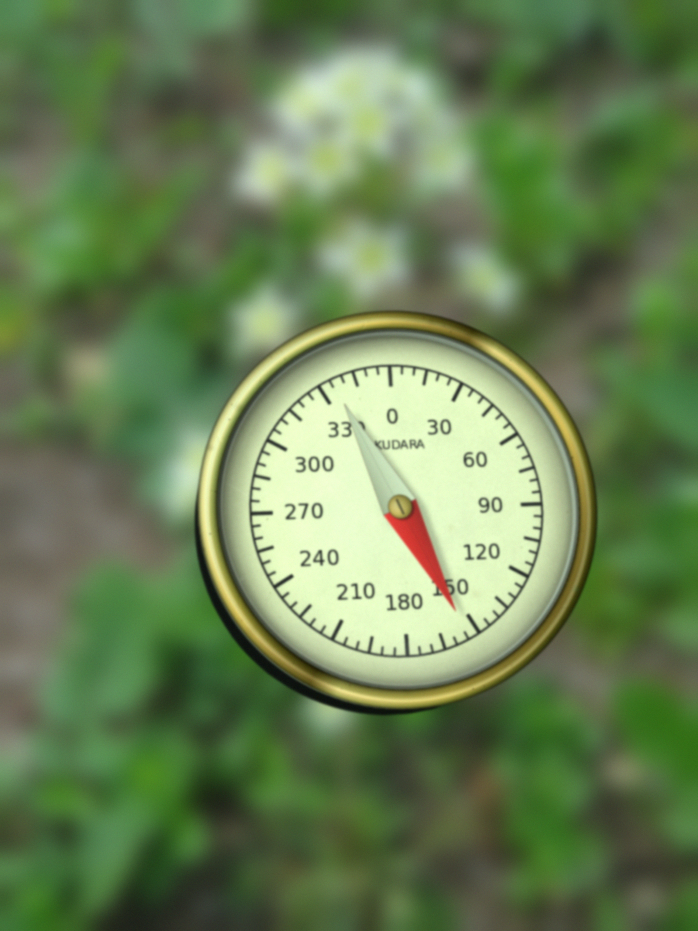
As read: 155 °
